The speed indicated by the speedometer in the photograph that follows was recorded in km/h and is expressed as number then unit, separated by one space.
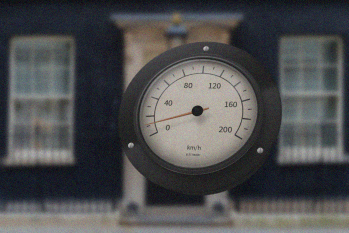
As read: 10 km/h
